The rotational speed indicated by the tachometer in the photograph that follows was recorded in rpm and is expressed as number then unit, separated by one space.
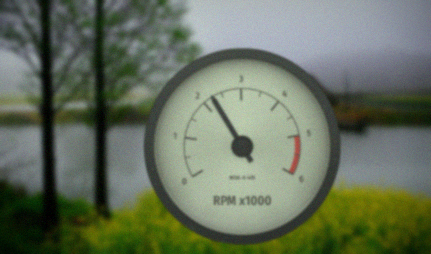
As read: 2250 rpm
